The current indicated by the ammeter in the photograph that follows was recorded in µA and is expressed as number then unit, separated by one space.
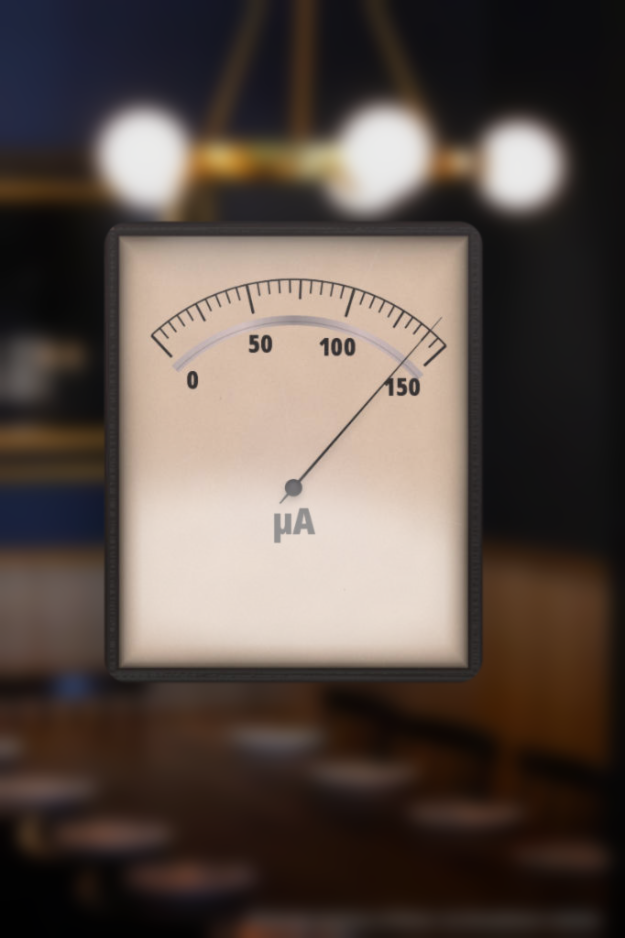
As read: 140 µA
